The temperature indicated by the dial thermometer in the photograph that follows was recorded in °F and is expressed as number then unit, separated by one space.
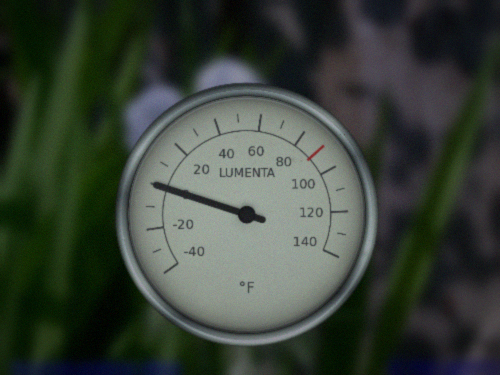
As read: 0 °F
